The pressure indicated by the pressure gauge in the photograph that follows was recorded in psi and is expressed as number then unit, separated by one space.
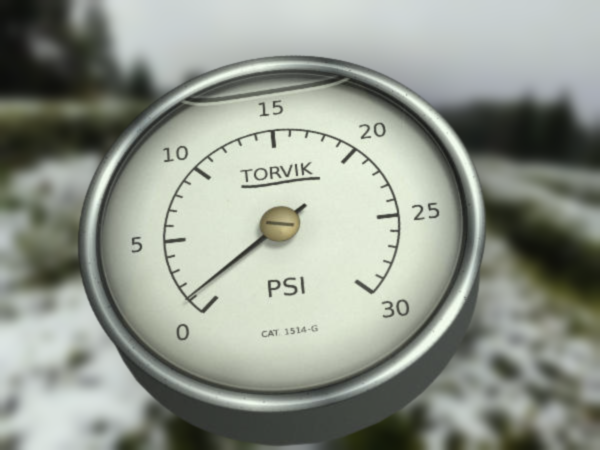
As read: 1 psi
